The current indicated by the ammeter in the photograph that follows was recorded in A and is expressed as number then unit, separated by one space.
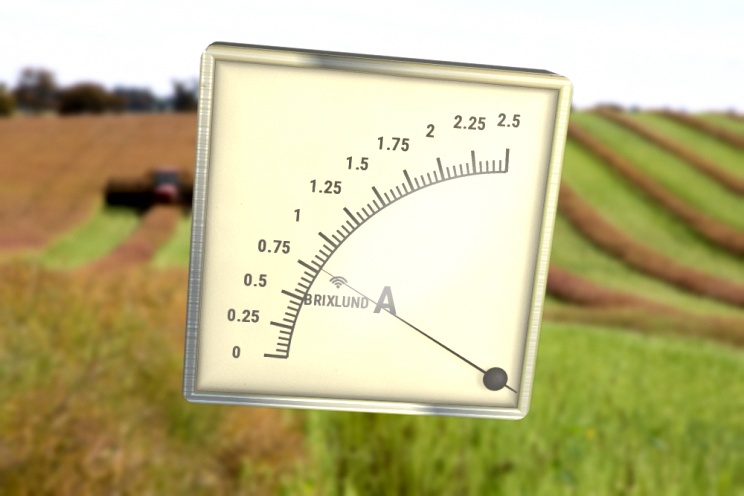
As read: 0.8 A
